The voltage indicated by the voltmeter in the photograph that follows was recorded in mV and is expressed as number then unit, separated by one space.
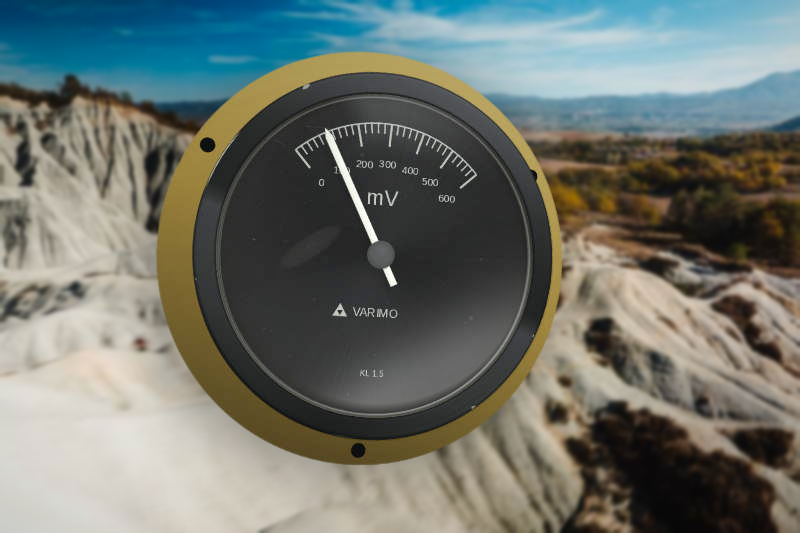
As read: 100 mV
